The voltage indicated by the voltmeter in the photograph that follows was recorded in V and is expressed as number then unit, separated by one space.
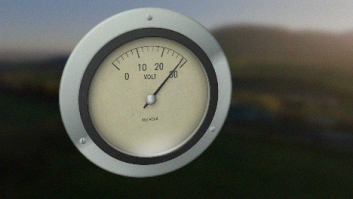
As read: 28 V
